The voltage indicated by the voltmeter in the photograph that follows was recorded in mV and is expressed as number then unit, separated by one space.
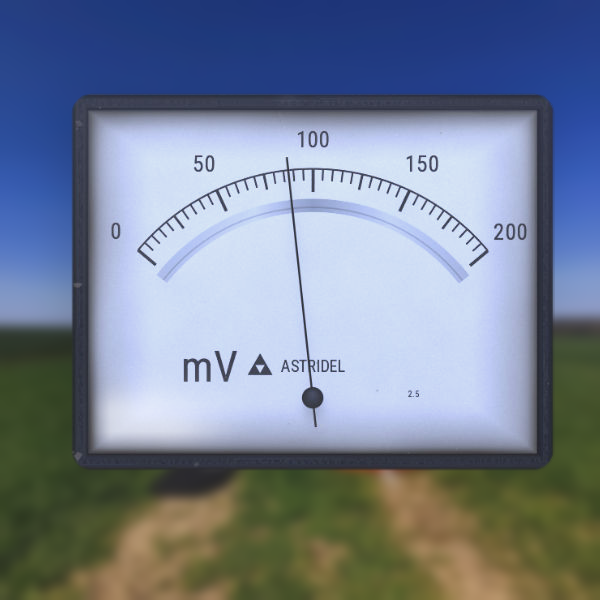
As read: 87.5 mV
